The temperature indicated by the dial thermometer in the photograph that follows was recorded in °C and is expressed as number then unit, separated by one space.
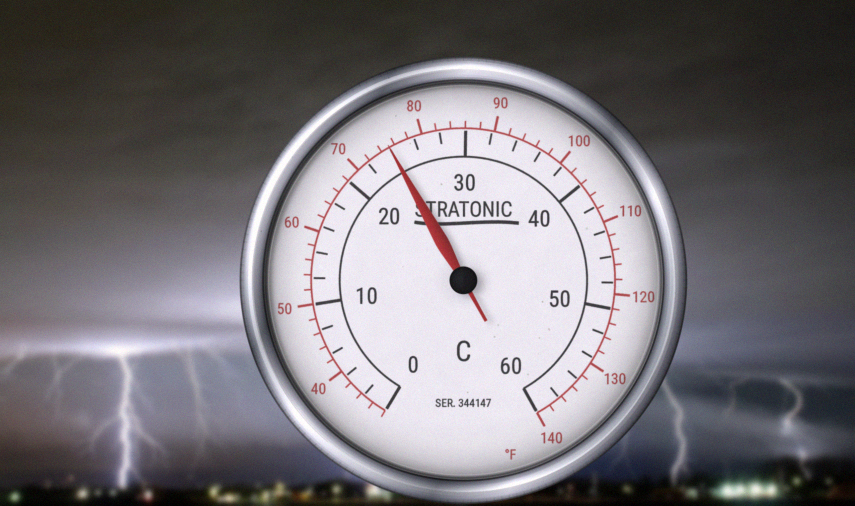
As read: 24 °C
